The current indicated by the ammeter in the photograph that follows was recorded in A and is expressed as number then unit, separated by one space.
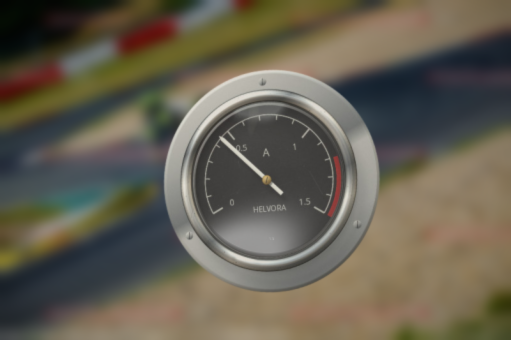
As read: 0.45 A
